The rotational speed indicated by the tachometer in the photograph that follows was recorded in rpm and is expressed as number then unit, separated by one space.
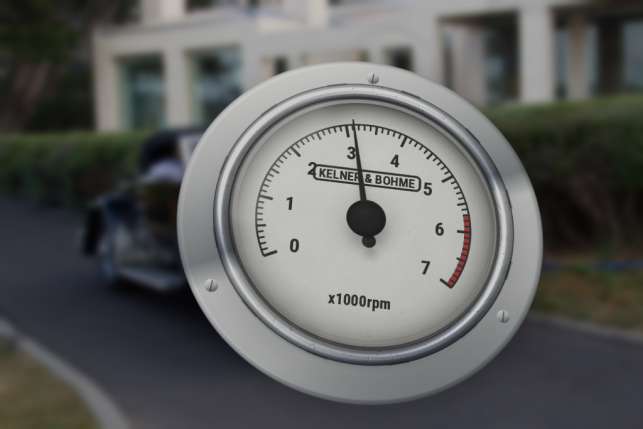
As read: 3100 rpm
